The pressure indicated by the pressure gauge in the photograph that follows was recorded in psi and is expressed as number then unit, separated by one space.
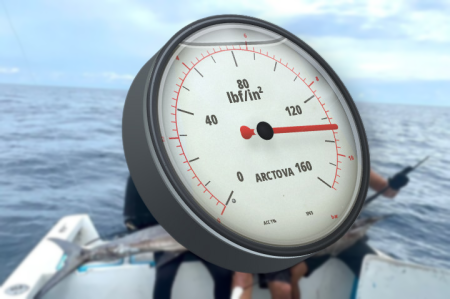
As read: 135 psi
